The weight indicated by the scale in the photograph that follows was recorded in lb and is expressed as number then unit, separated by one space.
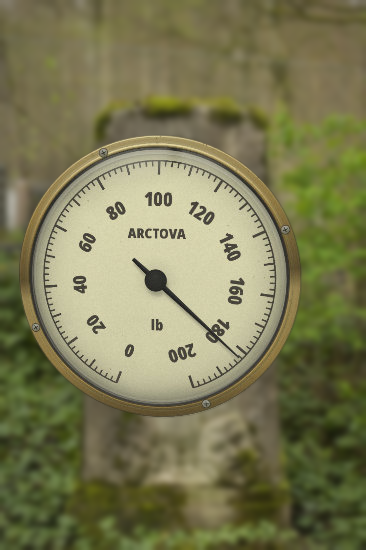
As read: 182 lb
